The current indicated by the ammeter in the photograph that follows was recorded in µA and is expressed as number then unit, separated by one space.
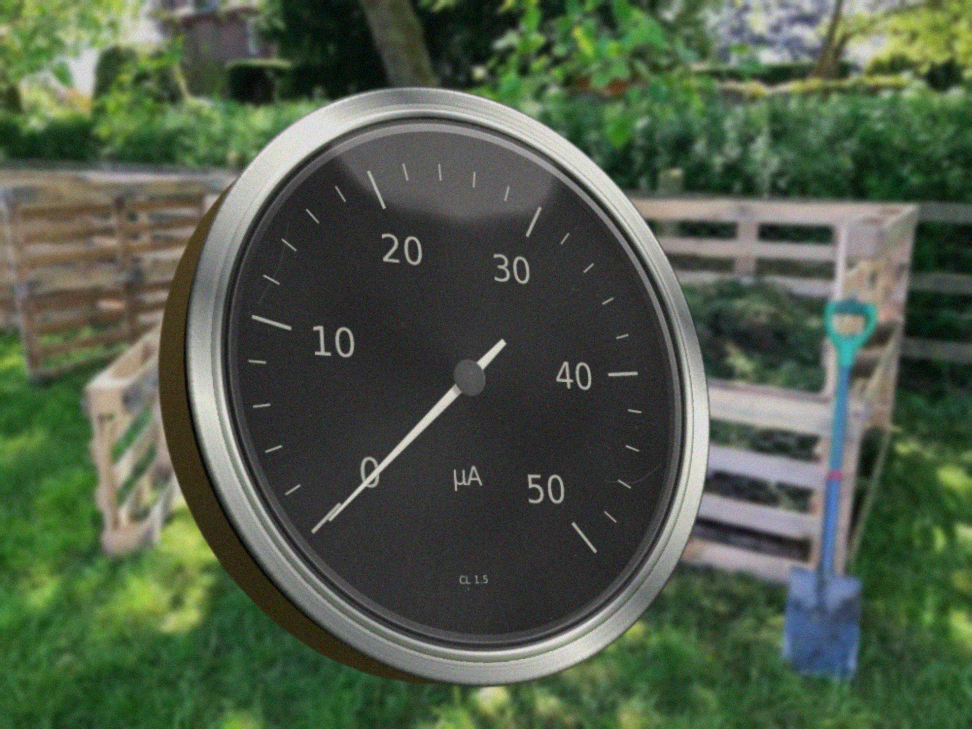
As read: 0 µA
